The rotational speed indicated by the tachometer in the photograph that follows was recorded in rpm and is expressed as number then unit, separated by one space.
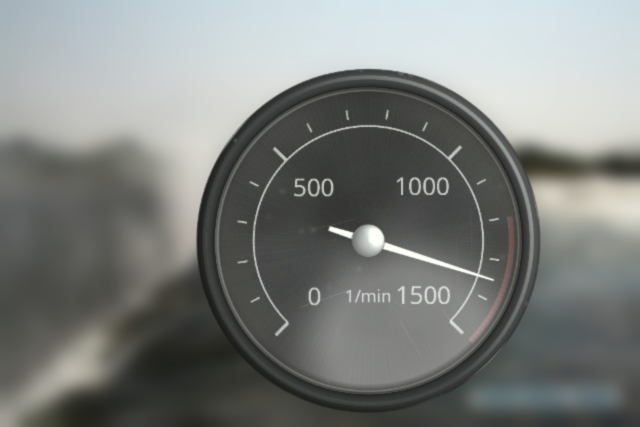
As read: 1350 rpm
